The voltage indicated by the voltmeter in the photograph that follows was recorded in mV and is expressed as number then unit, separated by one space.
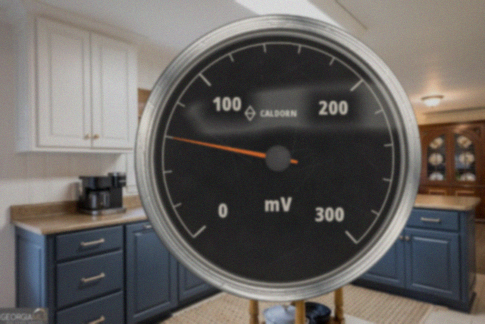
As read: 60 mV
